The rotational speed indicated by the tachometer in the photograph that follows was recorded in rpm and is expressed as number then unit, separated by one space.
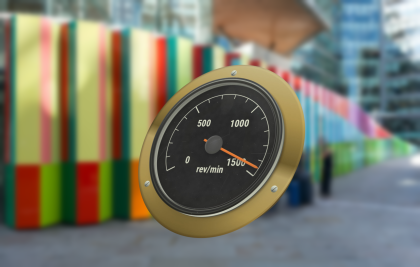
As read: 1450 rpm
